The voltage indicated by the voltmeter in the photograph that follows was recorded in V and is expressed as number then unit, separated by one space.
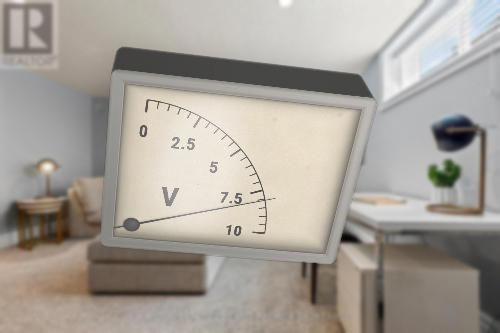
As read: 8 V
